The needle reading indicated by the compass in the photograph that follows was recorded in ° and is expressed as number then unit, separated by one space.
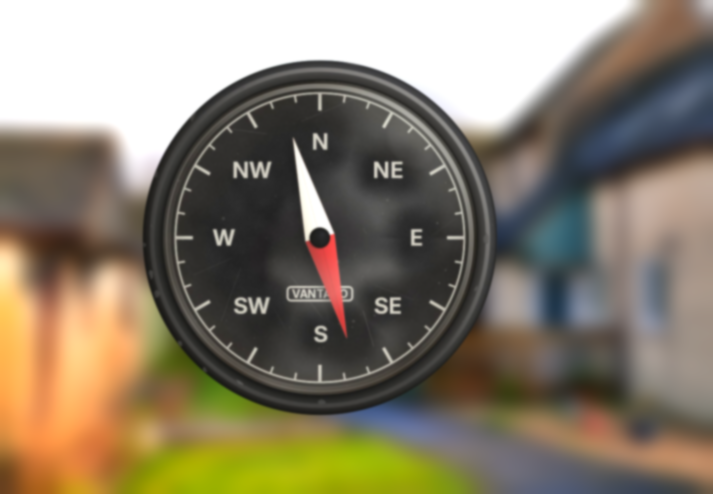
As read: 165 °
